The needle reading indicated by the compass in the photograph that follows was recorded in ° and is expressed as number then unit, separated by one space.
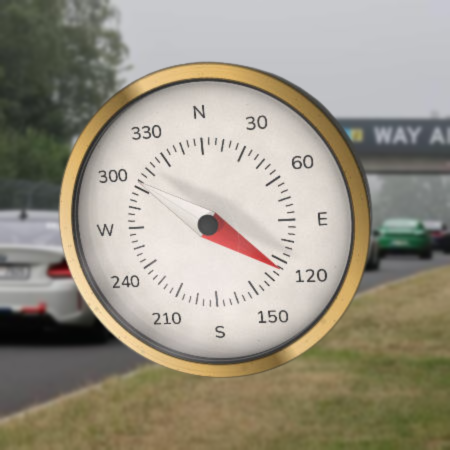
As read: 125 °
